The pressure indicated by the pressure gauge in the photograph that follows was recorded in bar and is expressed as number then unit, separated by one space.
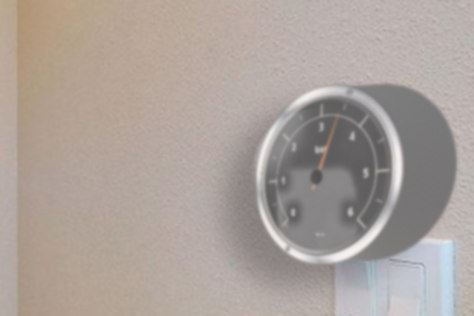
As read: 3.5 bar
